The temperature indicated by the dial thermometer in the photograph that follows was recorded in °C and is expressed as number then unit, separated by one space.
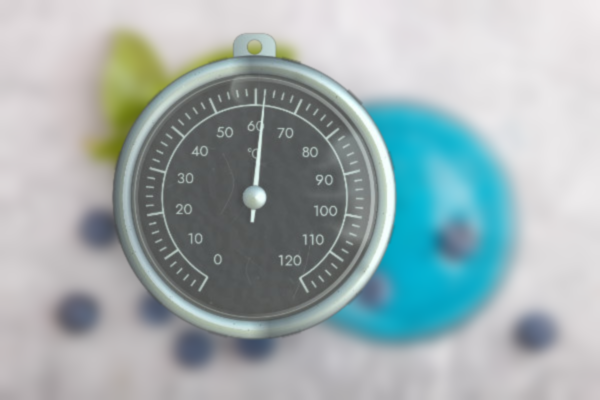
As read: 62 °C
